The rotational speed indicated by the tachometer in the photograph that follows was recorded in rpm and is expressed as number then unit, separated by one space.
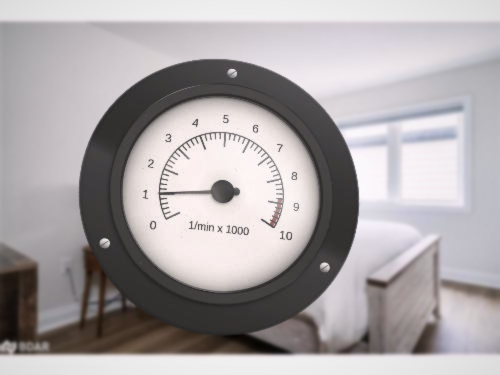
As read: 1000 rpm
